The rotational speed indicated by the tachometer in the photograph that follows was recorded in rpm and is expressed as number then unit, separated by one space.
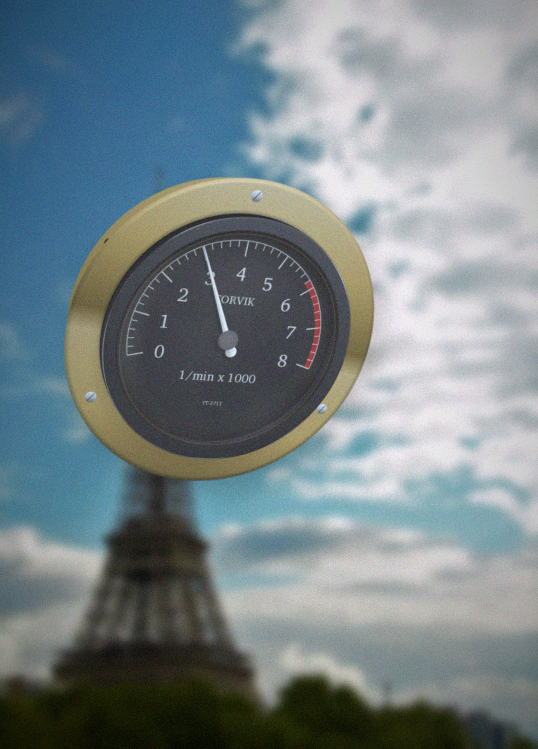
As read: 3000 rpm
